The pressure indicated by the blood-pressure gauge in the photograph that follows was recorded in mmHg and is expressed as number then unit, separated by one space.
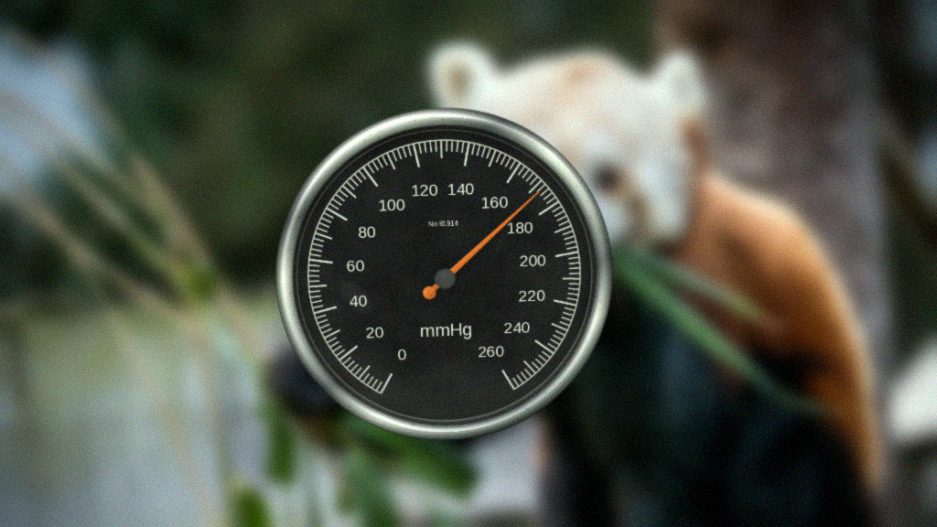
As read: 172 mmHg
